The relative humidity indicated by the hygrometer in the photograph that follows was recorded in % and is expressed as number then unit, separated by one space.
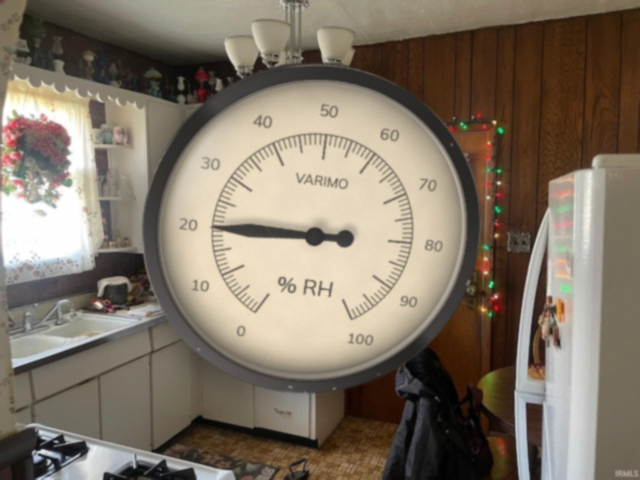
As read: 20 %
